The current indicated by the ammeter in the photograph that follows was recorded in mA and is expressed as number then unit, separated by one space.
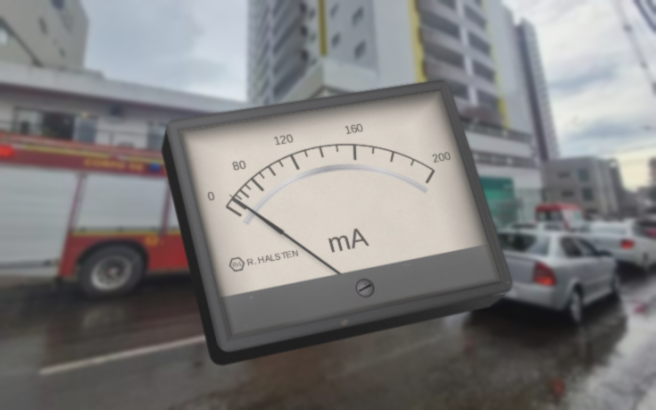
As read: 40 mA
